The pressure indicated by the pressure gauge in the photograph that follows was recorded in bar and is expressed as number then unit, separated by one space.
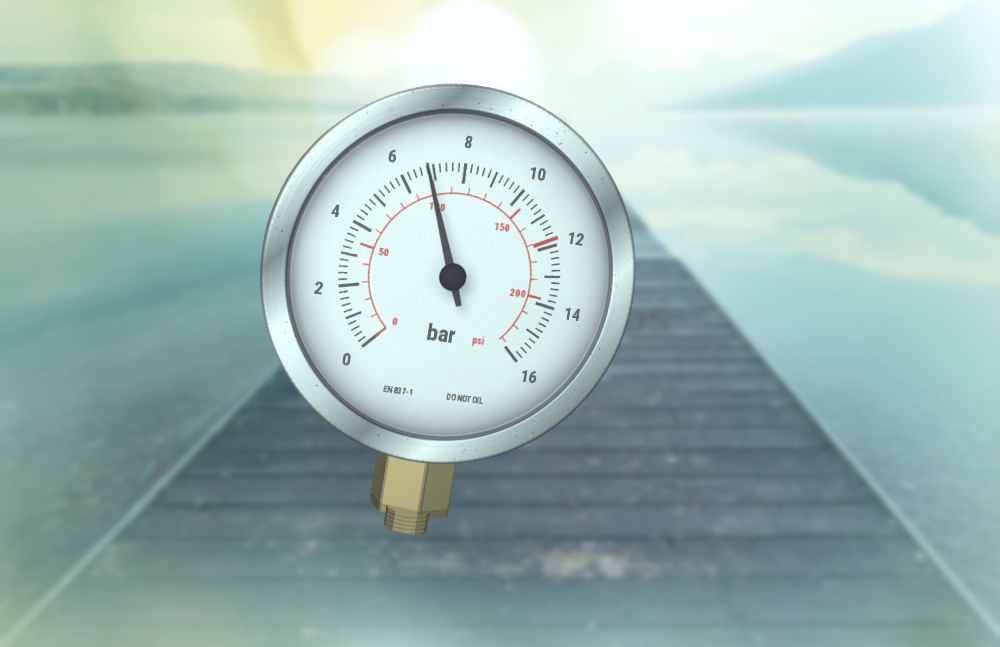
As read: 6.8 bar
